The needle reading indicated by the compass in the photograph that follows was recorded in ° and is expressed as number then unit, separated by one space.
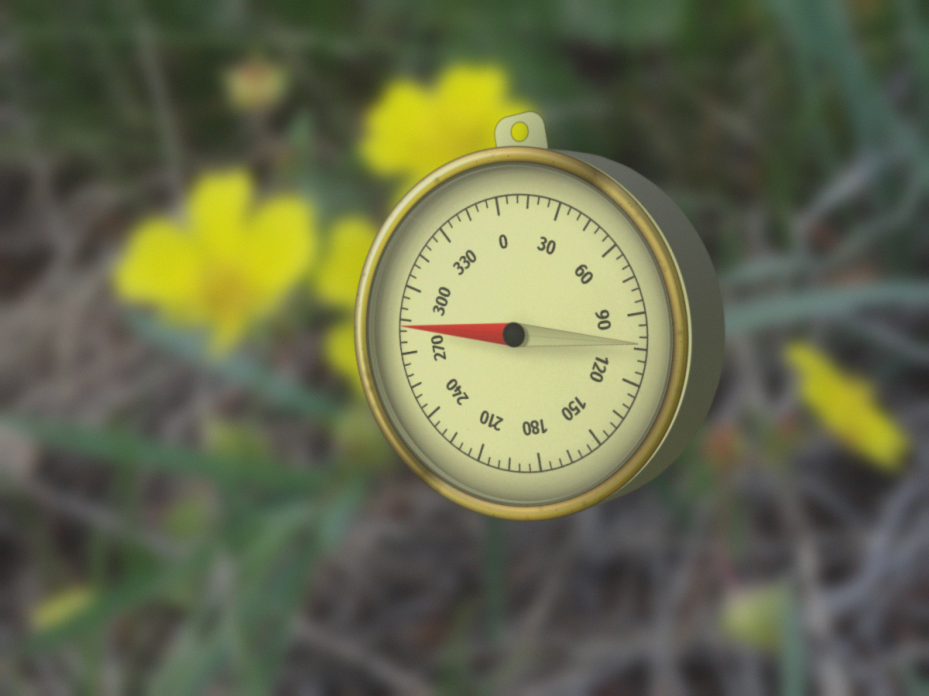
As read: 282.5 °
